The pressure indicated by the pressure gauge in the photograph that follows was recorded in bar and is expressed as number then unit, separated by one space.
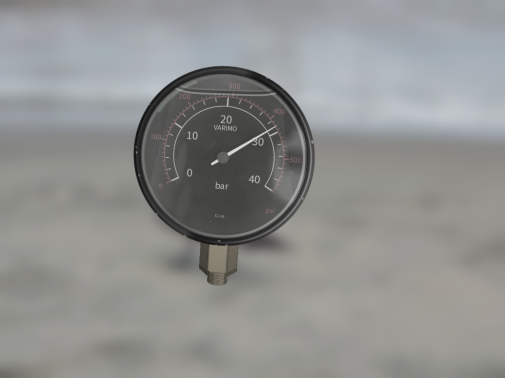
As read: 29 bar
